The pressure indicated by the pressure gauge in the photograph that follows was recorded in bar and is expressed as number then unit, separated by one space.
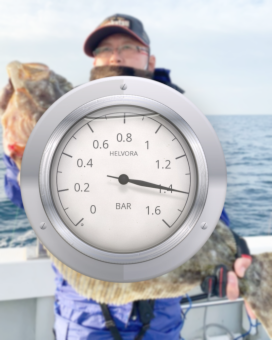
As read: 1.4 bar
